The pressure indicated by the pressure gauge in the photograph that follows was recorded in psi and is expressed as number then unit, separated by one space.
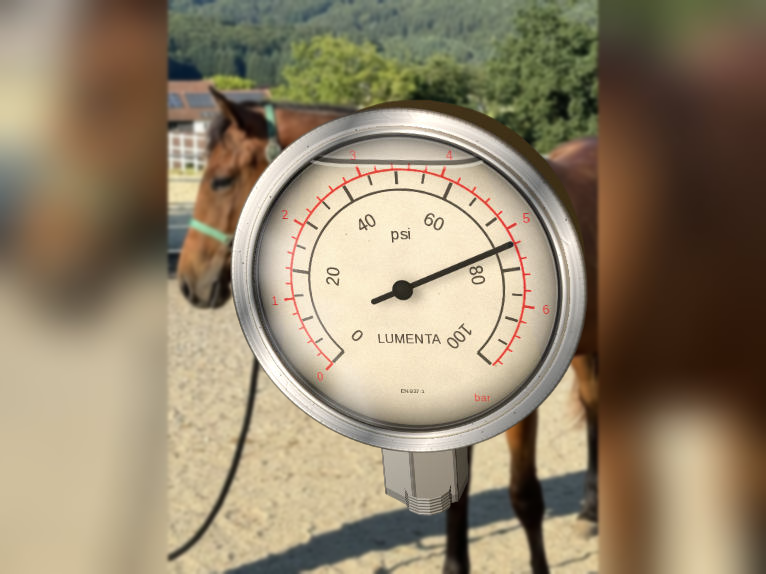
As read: 75 psi
